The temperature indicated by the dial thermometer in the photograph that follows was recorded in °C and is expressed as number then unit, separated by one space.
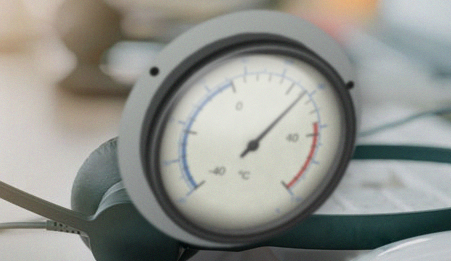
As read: 24 °C
